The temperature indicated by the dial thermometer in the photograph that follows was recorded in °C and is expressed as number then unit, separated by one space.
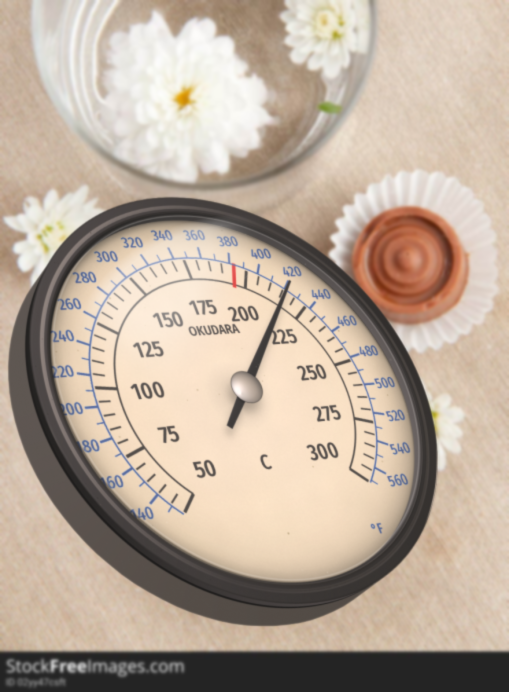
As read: 215 °C
